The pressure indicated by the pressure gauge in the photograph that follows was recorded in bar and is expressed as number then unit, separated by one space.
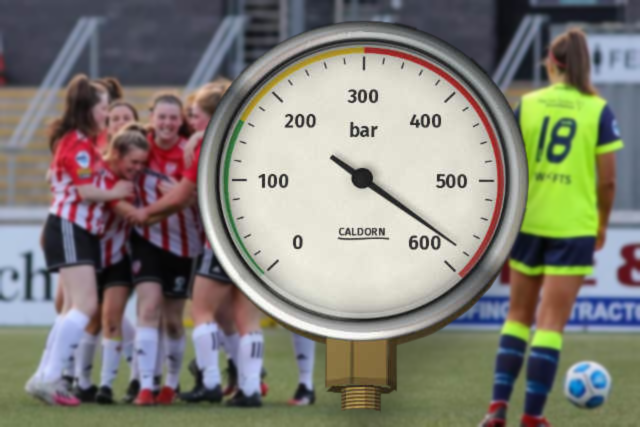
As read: 580 bar
